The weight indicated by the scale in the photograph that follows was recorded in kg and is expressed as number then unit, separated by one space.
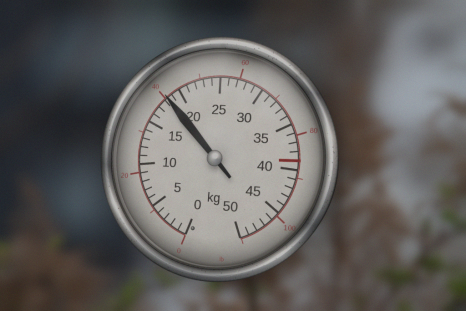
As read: 18.5 kg
